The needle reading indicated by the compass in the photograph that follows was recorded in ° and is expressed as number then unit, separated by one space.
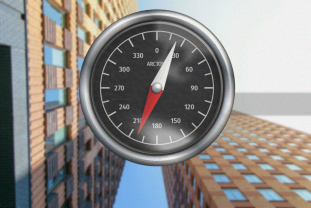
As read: 202.5 °
